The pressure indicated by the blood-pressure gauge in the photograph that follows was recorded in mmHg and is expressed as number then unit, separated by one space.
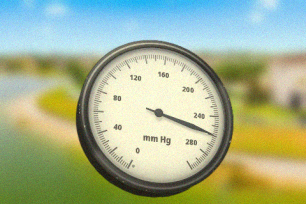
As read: 260 mmHg
